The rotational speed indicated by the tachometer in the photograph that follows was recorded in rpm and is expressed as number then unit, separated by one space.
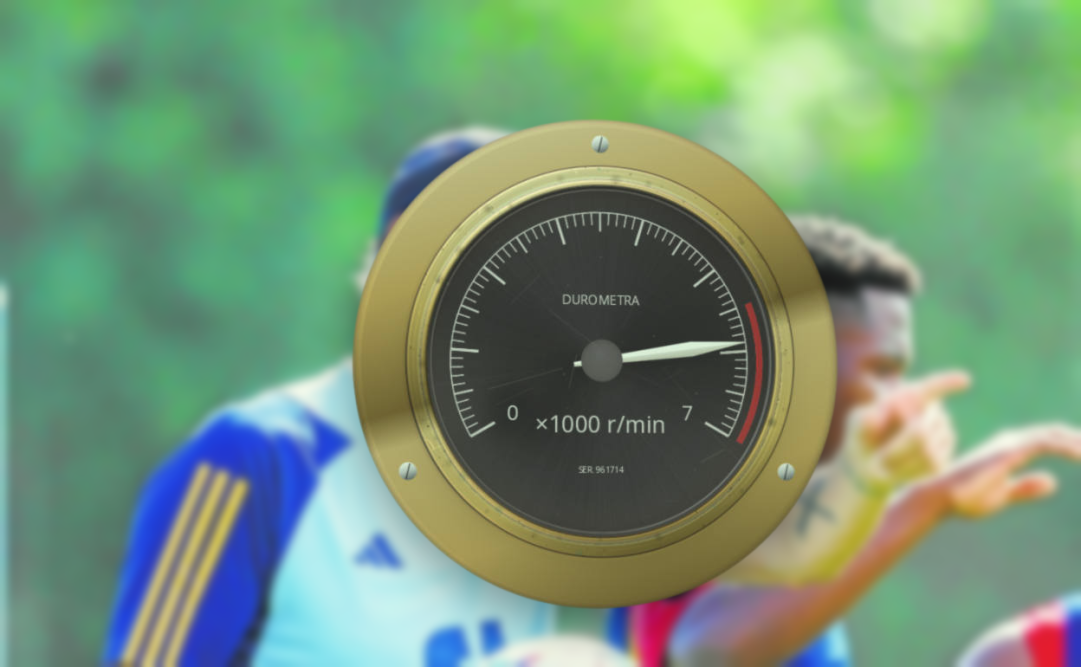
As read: 5900 rpm
